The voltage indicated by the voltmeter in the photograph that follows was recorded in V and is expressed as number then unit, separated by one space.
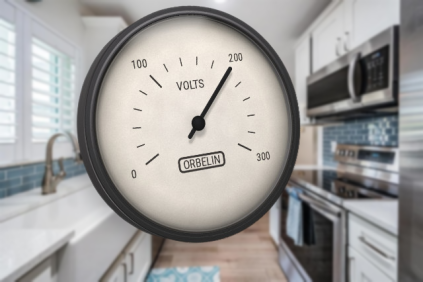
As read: 200 V
